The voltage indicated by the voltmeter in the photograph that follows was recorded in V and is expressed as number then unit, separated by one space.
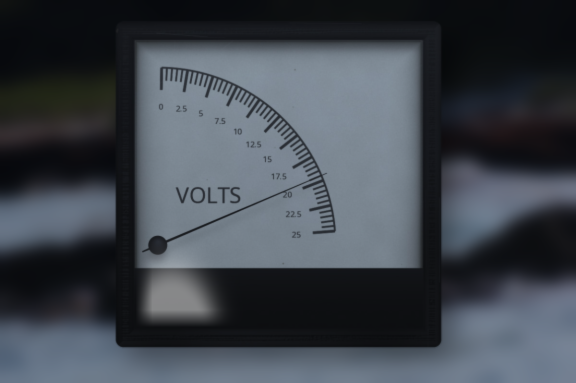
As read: 19.5 V
